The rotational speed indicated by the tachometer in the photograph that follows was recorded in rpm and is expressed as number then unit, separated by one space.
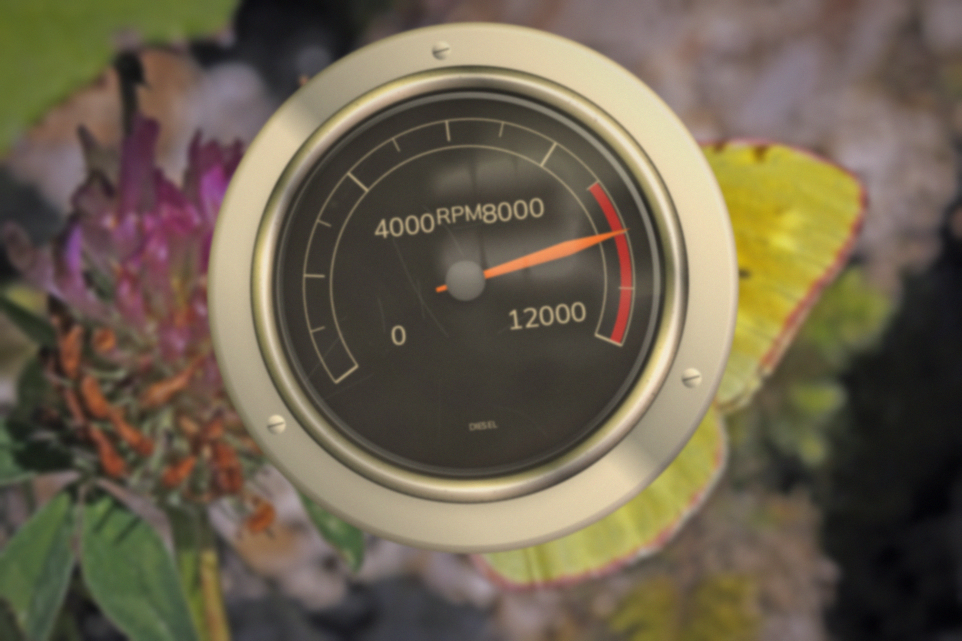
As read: 10000 rpm
